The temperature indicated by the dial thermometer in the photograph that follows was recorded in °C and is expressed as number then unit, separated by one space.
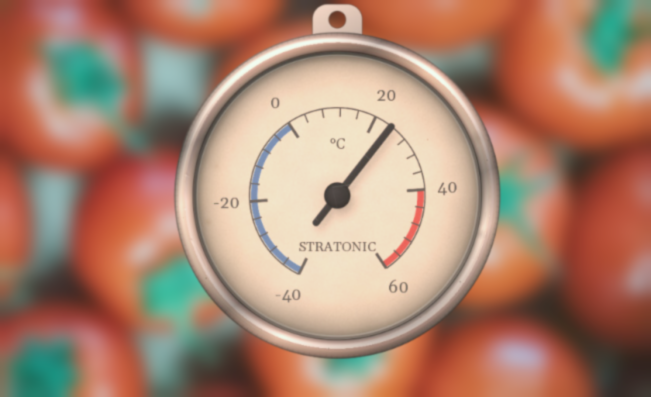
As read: 24 °C
